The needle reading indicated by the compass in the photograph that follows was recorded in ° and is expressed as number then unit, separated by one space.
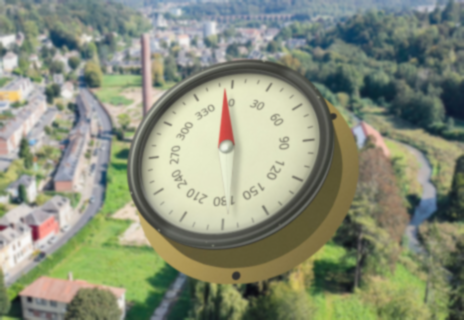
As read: 355 °
